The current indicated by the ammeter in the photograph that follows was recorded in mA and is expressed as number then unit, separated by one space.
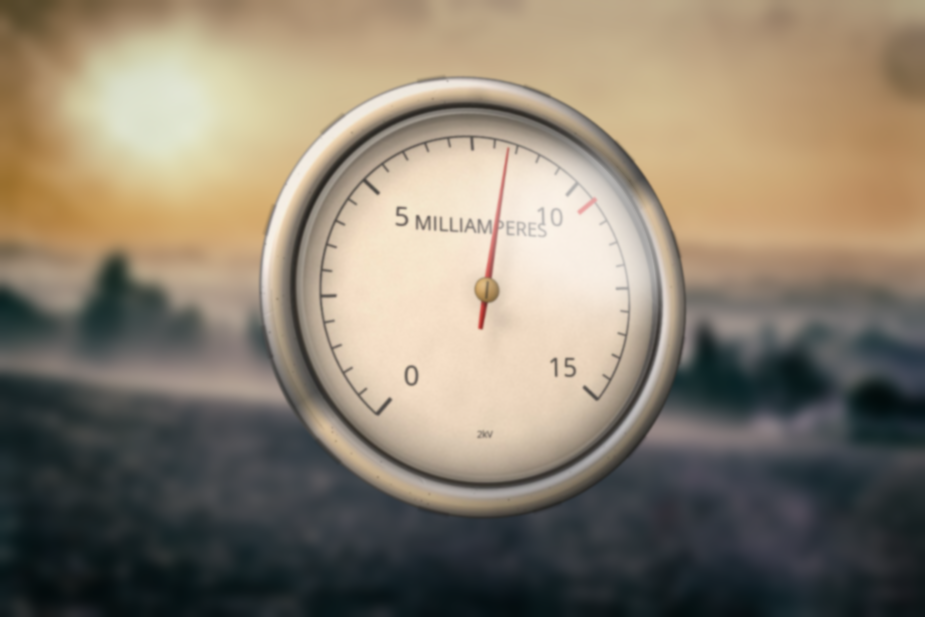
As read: 8.25 mA
